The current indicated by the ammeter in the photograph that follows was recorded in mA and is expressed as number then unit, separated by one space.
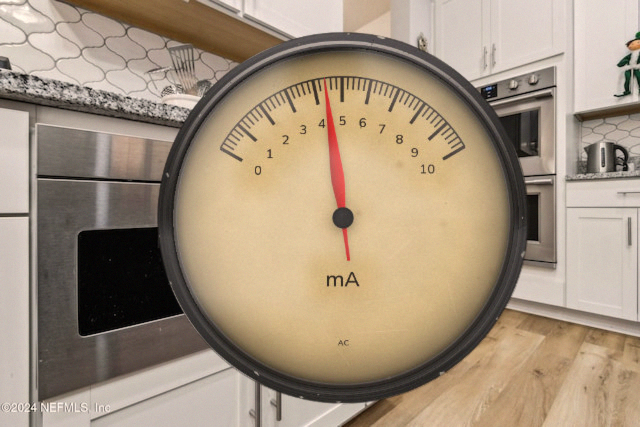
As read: 4.4 mA
